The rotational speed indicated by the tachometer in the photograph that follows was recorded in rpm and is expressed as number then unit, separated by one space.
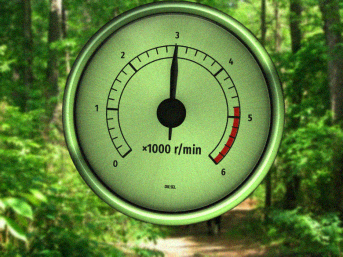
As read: 3000 rpm
